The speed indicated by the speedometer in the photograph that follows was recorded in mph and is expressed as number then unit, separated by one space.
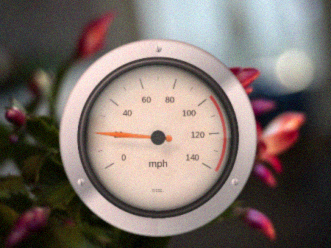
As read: 20 mph
